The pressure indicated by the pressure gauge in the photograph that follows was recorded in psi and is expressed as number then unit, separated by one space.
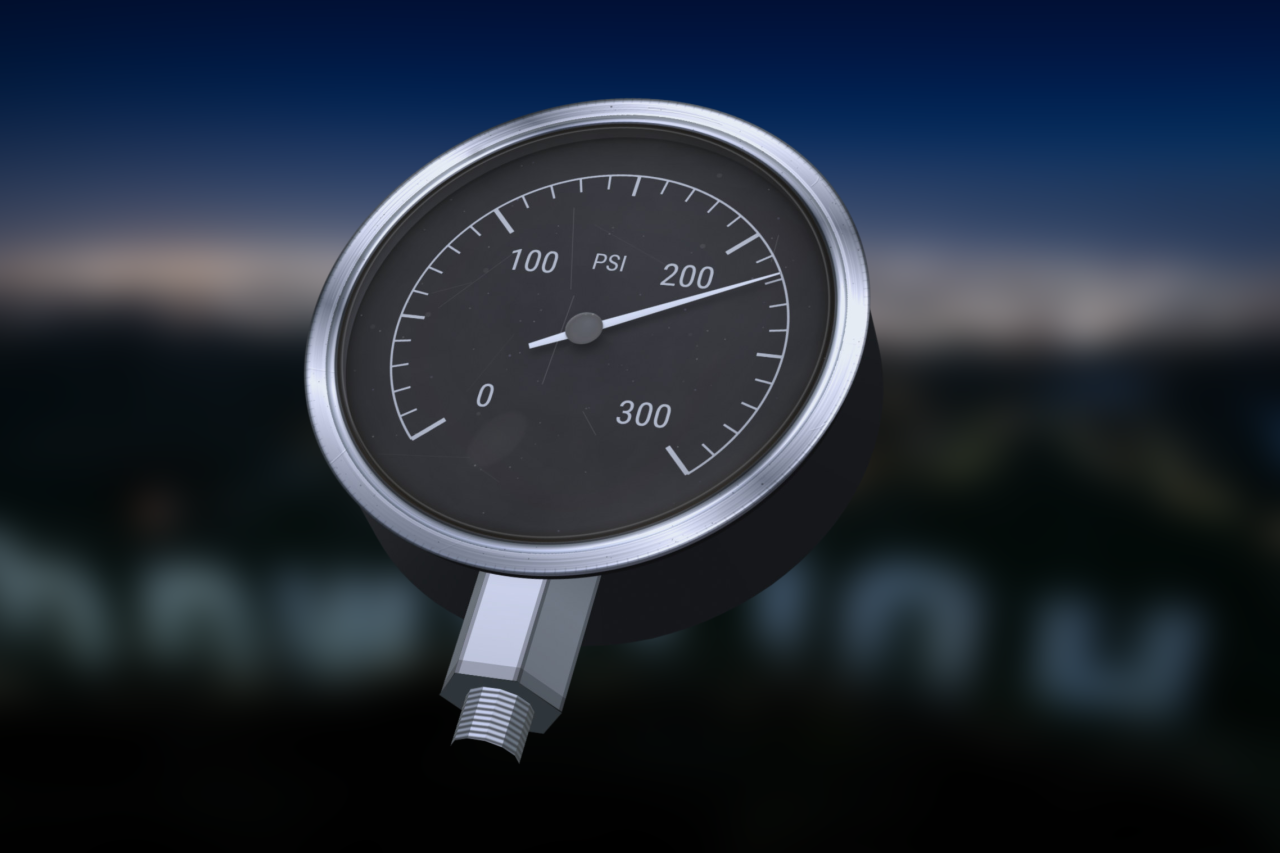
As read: 220 psi
